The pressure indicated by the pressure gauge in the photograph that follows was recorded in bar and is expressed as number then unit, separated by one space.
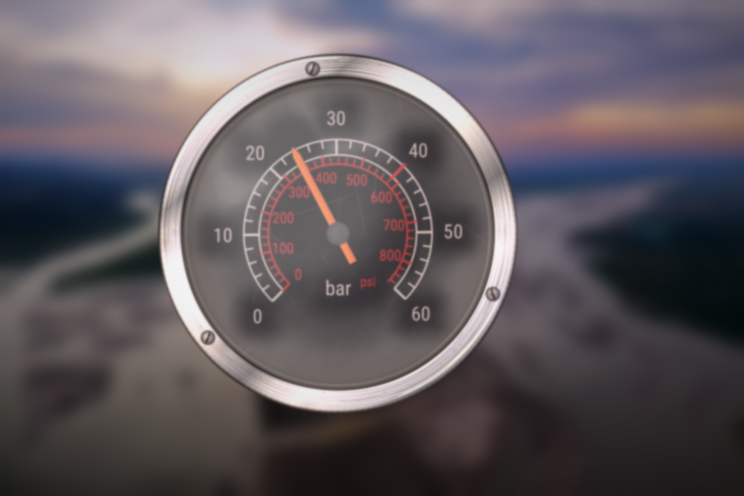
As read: 24 bar
